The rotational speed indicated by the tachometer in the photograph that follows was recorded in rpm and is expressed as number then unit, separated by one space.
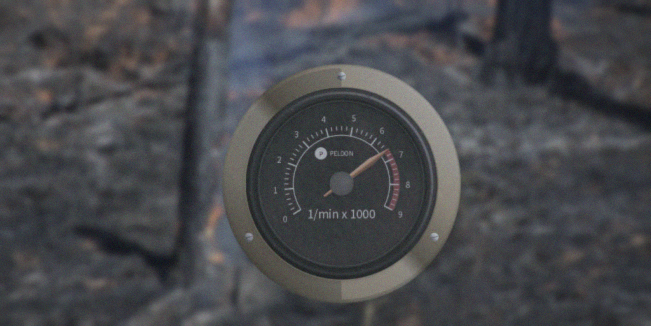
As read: 6600 rpm
